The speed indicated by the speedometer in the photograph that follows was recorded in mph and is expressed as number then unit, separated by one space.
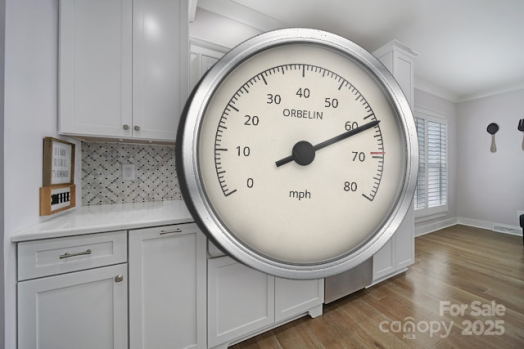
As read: 62 mph
